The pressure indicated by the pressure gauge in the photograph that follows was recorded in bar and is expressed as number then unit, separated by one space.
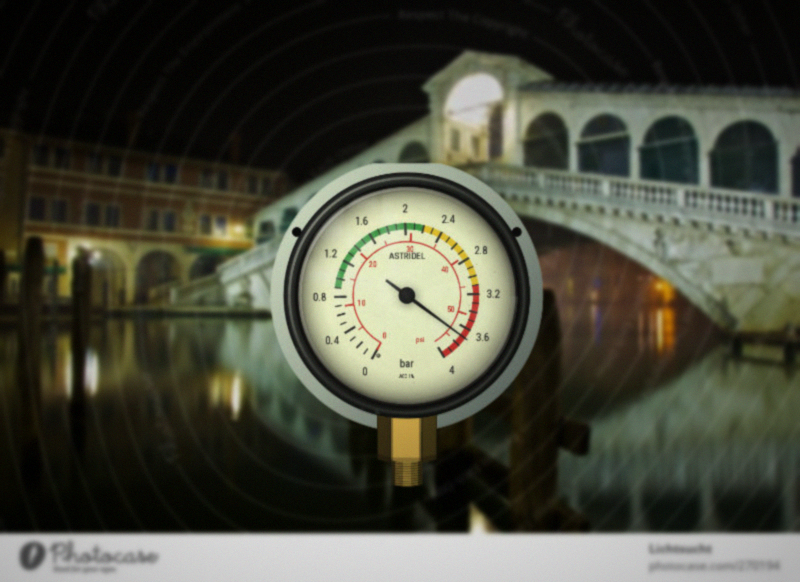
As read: 3.7 bar
